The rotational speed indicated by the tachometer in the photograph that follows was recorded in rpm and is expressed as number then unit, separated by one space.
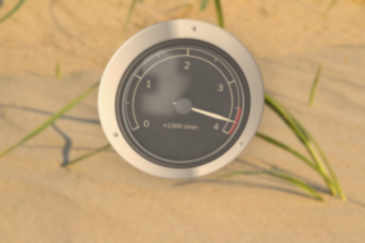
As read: 3750 rpm
